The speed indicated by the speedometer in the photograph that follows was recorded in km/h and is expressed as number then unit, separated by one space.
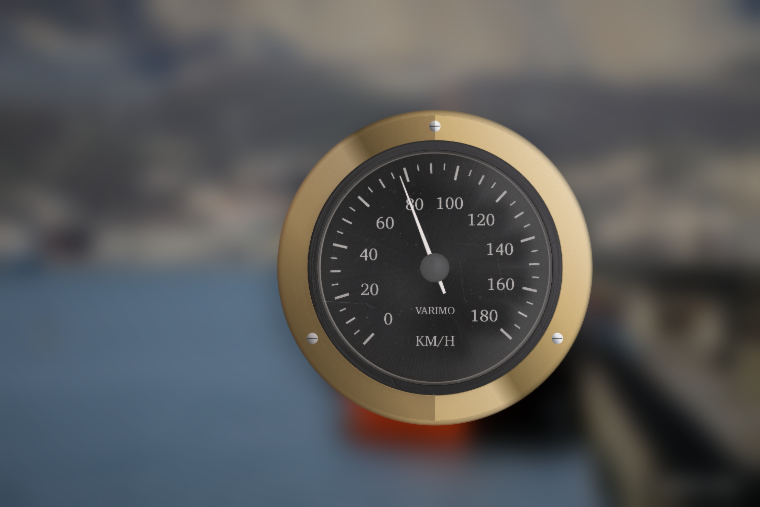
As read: 77.5 km/h
